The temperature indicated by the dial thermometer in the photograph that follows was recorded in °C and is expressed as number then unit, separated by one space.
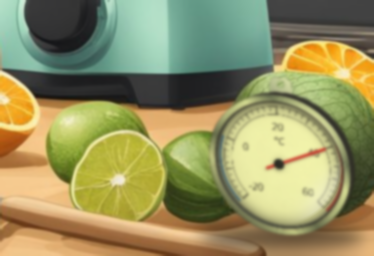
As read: 40 °C
